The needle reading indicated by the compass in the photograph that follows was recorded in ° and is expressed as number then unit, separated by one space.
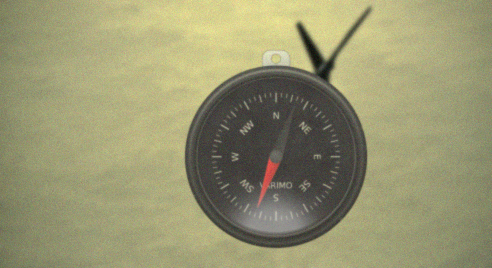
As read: 200 °
